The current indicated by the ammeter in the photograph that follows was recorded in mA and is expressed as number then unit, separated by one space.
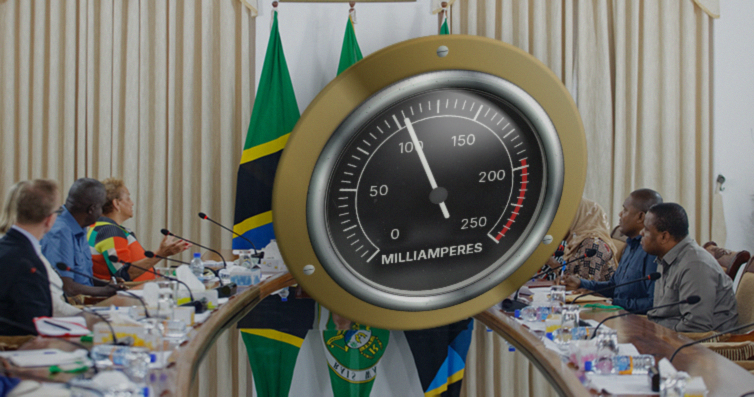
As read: 105 mA
